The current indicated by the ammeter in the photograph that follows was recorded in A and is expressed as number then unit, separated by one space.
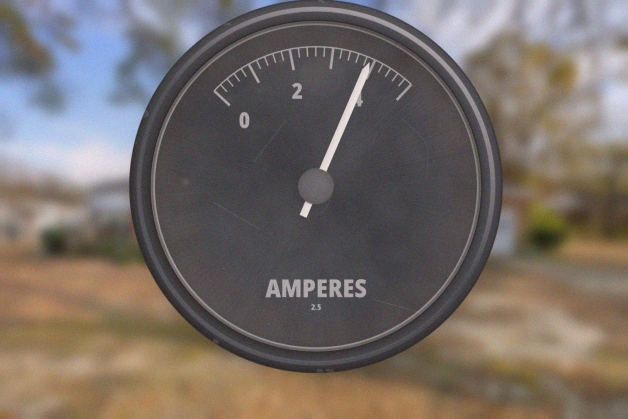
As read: 3.9 A
